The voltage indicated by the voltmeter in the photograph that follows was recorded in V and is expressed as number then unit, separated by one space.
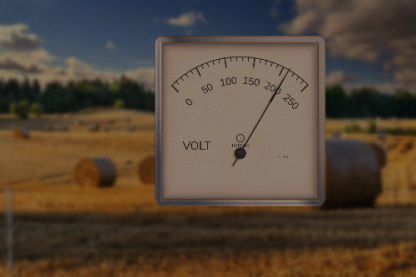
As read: 210 V
